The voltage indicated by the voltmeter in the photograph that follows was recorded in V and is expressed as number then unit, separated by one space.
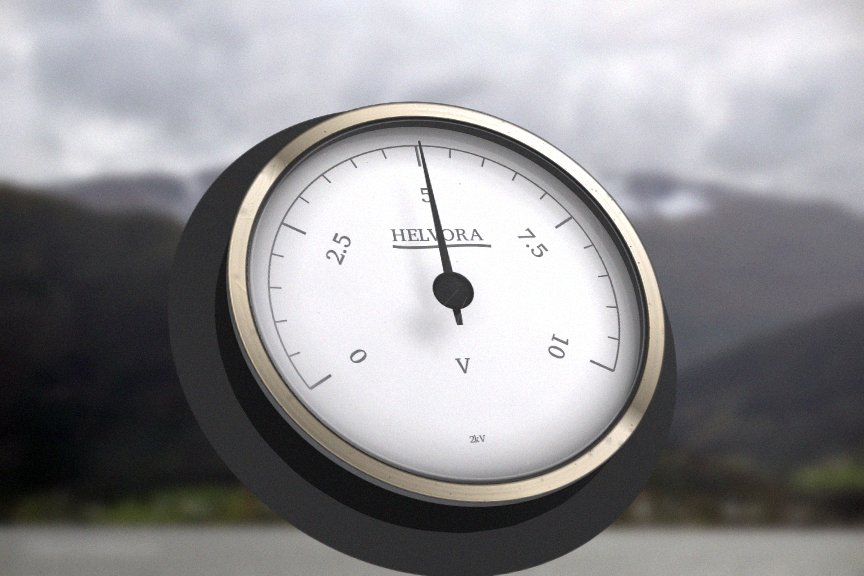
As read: 5 V
